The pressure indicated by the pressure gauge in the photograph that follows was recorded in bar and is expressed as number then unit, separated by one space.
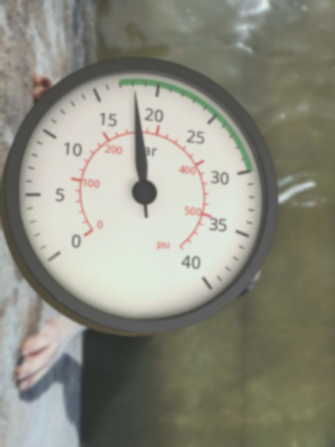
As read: 18 bar
